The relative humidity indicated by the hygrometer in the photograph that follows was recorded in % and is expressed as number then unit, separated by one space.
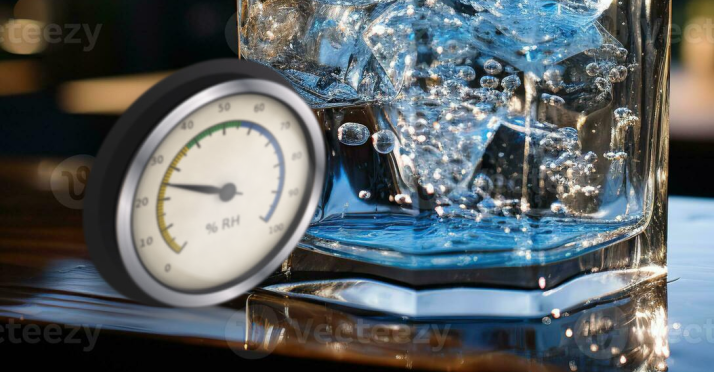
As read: 25 %
